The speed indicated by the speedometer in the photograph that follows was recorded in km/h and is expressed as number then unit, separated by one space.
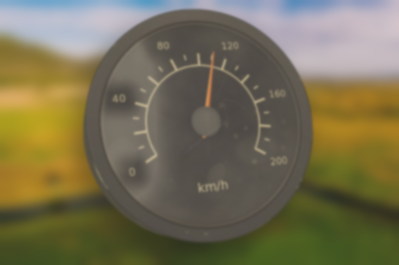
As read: 110 km/h
